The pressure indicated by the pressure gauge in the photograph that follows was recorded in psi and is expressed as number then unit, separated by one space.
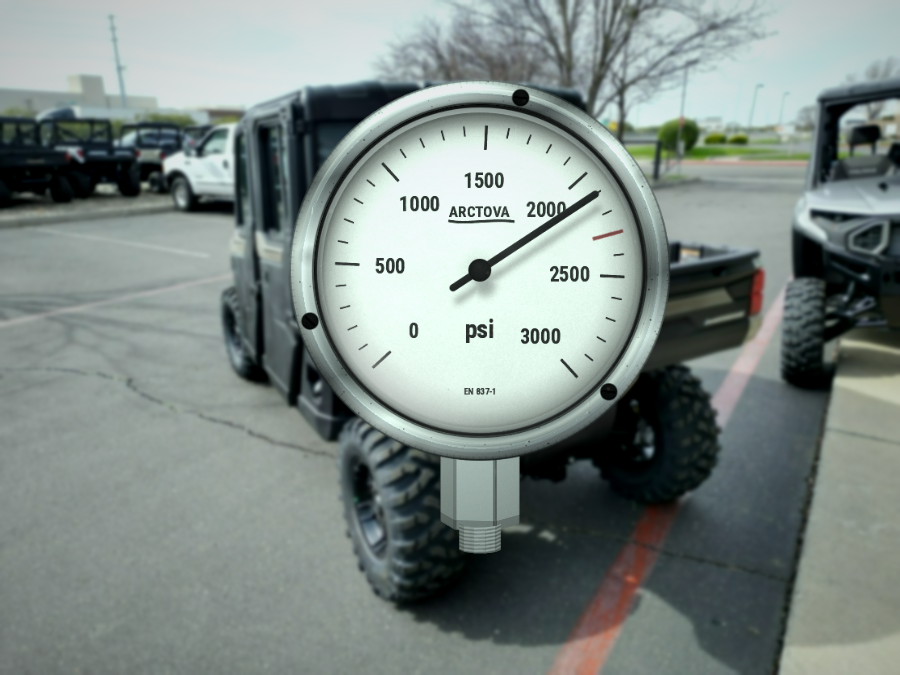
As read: 2100 psi
